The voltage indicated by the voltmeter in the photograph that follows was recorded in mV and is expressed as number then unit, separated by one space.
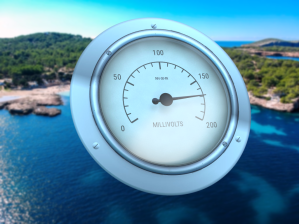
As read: 170 mV
